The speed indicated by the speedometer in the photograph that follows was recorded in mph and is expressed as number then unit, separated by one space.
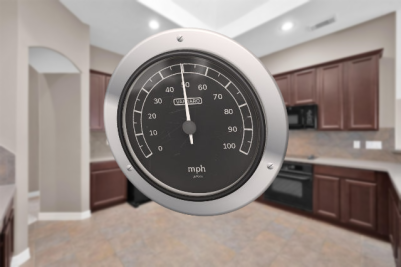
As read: 50 mph
